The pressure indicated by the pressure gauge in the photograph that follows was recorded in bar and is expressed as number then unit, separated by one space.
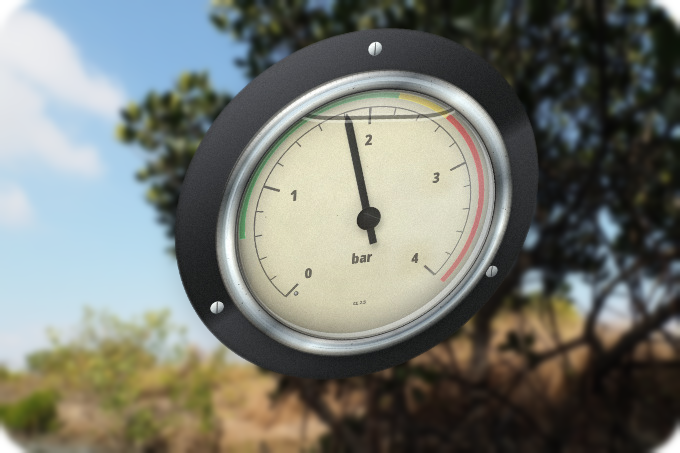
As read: 1.8 bar
